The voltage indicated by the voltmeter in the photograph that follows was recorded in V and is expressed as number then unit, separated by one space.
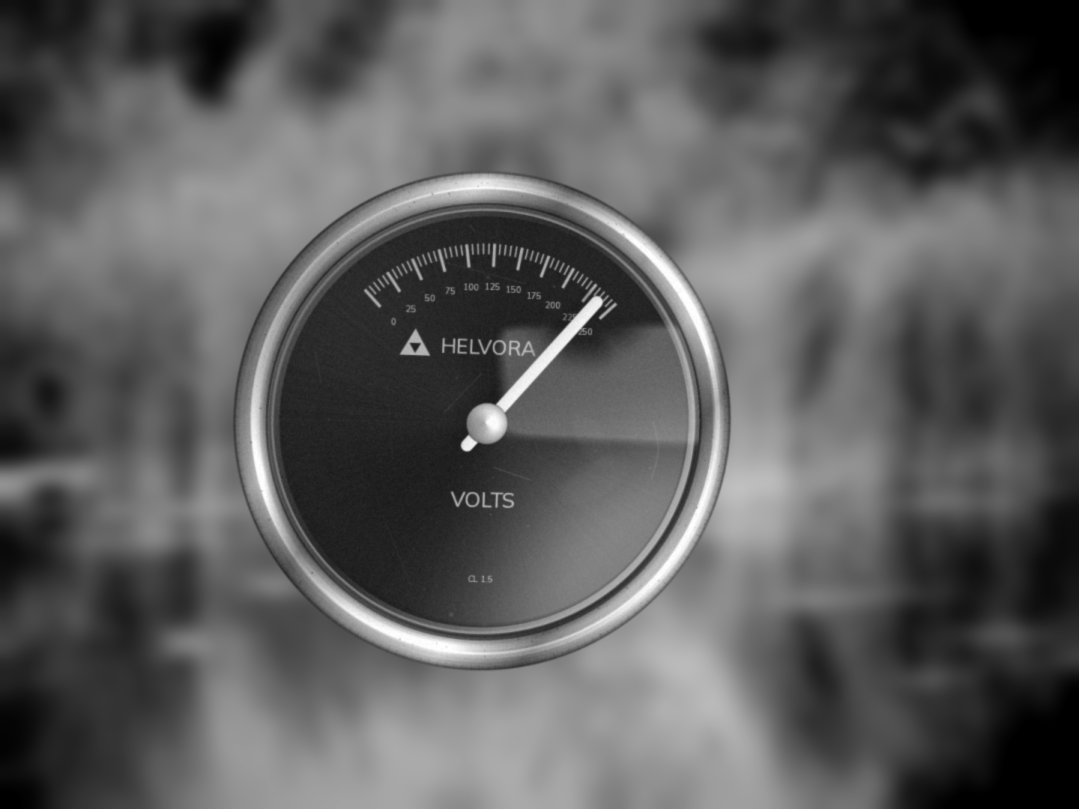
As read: 235 V
